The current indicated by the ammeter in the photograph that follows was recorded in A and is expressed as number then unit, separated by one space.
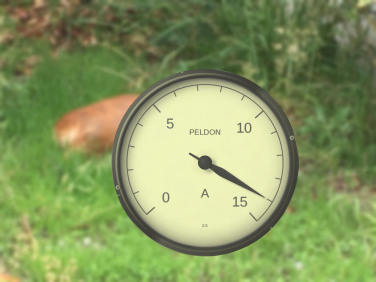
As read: 14 A
